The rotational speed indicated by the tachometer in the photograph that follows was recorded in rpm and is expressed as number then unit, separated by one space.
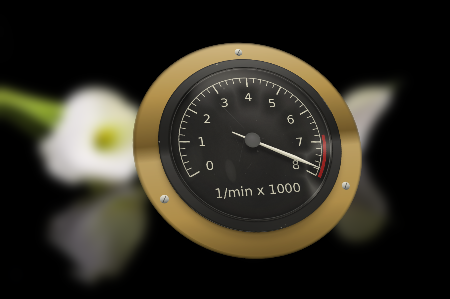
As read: 7800 rpm
